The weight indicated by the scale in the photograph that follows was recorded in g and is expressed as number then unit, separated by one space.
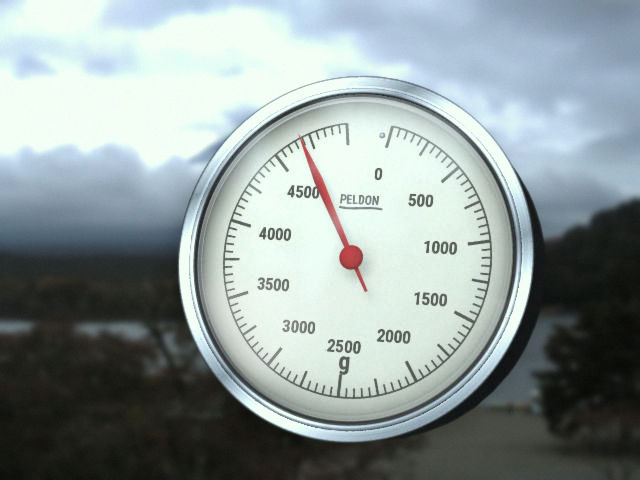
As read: 4700 g
